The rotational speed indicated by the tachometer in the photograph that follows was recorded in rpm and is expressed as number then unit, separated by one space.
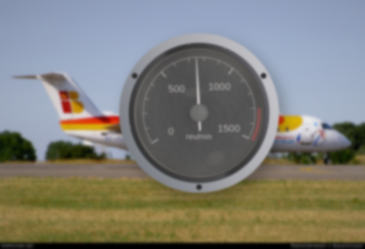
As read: 750 rpm
